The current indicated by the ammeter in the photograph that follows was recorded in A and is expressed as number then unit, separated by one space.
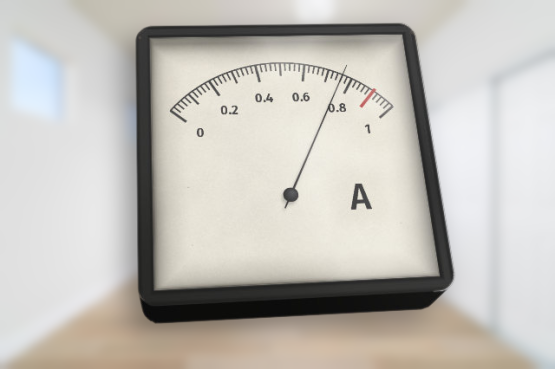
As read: 0.76 A
